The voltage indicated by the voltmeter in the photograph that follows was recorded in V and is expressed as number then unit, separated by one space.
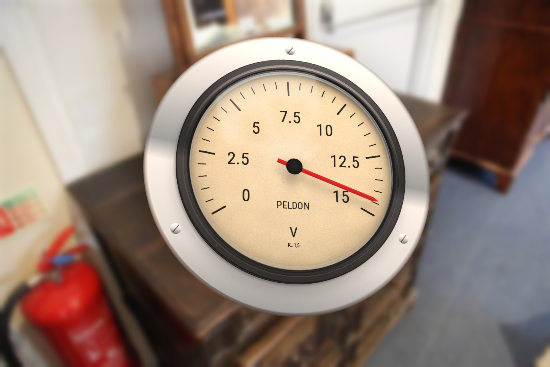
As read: 14.5 V
